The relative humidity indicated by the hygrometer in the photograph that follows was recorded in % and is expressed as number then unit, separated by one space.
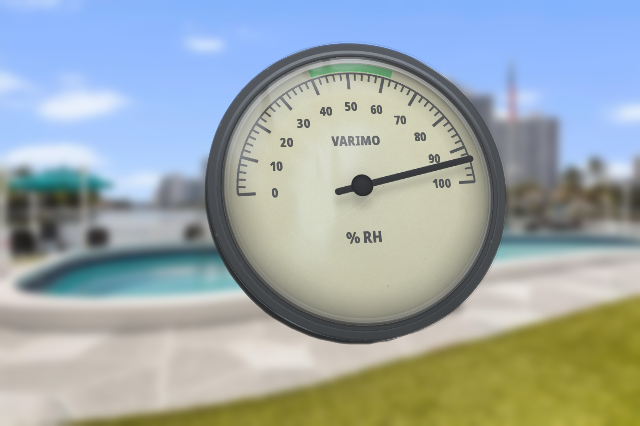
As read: 94 %
